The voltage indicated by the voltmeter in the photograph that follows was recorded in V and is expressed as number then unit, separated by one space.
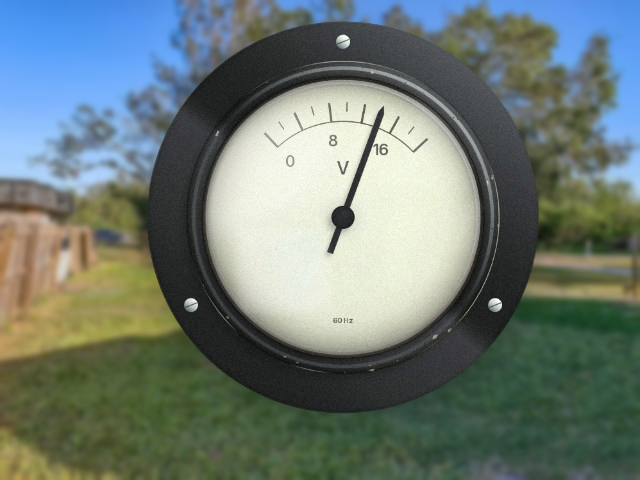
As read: 14 V
